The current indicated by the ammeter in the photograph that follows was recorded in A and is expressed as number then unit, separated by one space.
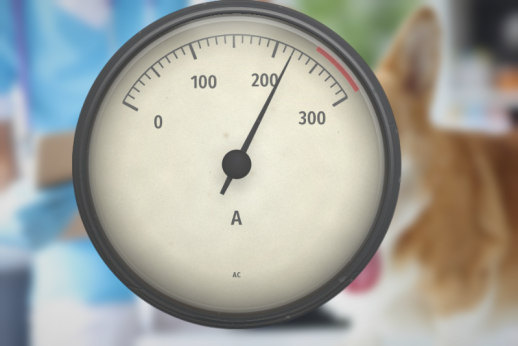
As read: 220 A
